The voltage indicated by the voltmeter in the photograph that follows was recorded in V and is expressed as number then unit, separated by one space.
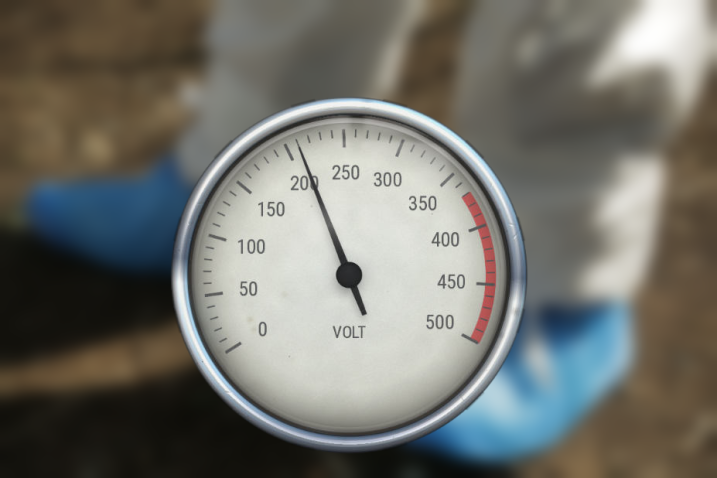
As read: 210 V
